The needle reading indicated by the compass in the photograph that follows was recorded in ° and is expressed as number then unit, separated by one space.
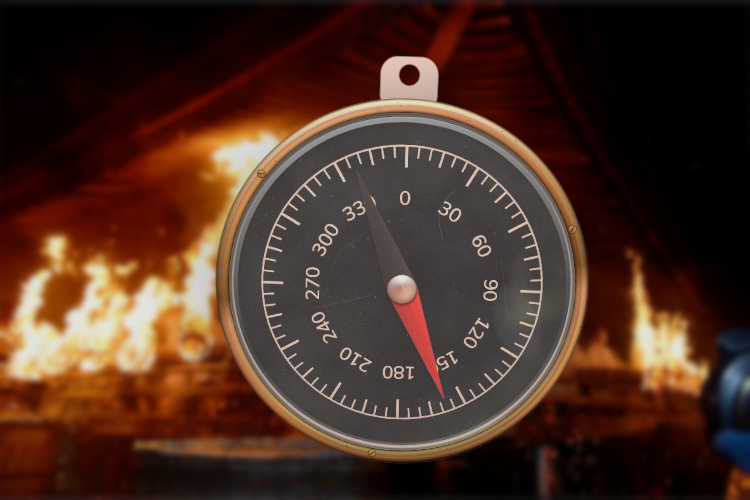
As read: 157.5 °
